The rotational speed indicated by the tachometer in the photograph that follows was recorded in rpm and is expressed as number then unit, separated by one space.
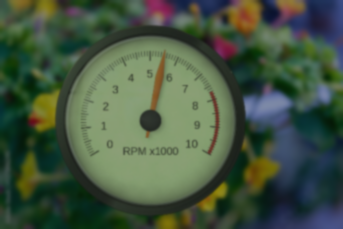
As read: 5500 rpm
